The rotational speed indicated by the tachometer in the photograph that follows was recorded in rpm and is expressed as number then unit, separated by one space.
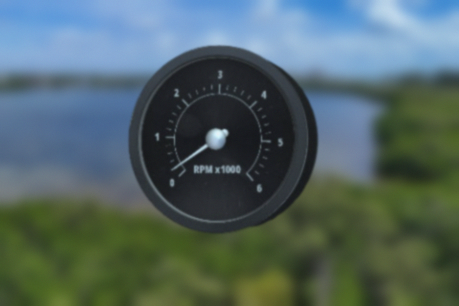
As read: 200 rpm
